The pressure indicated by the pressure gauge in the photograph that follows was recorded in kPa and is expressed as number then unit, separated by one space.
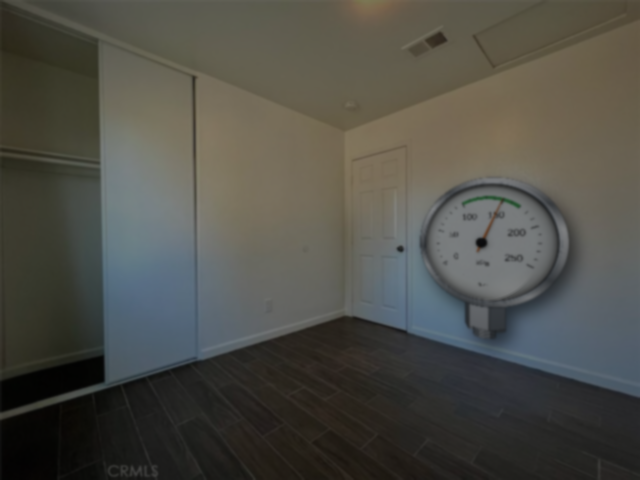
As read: 150 kPa
